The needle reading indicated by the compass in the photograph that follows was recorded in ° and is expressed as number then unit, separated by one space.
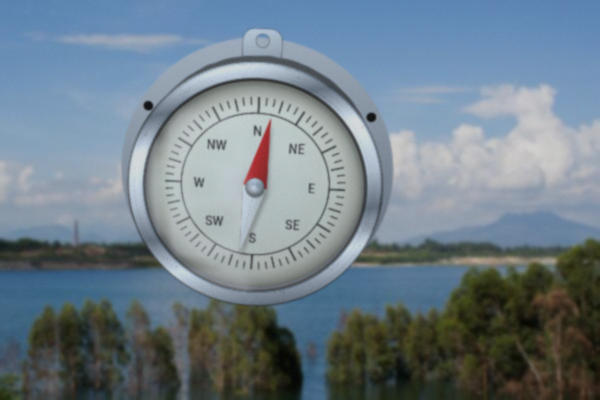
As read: 10 °
